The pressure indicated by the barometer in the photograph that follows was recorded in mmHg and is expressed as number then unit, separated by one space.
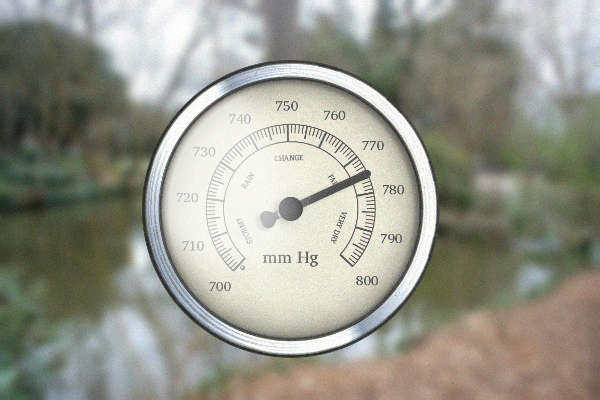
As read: 775 mmHg
